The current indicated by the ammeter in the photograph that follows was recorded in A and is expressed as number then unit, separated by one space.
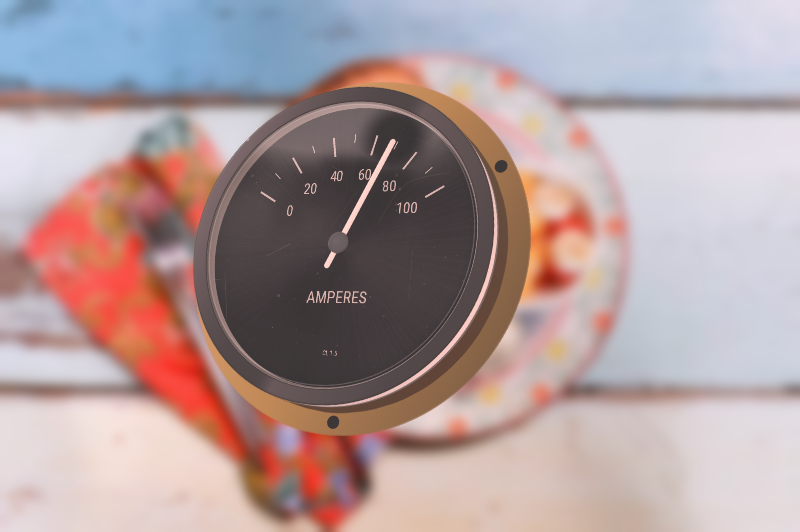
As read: 70 A
